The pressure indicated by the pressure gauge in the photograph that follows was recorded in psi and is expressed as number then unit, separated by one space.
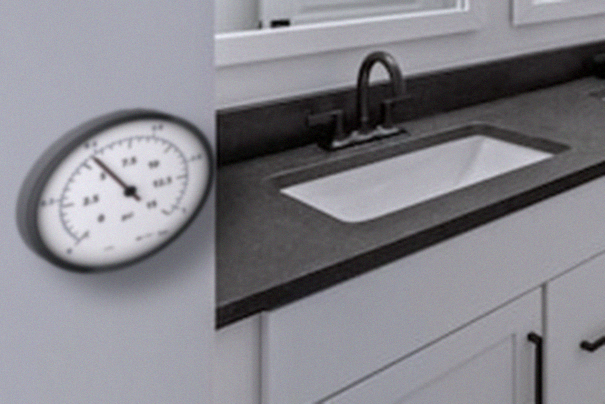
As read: 5.5 psi
